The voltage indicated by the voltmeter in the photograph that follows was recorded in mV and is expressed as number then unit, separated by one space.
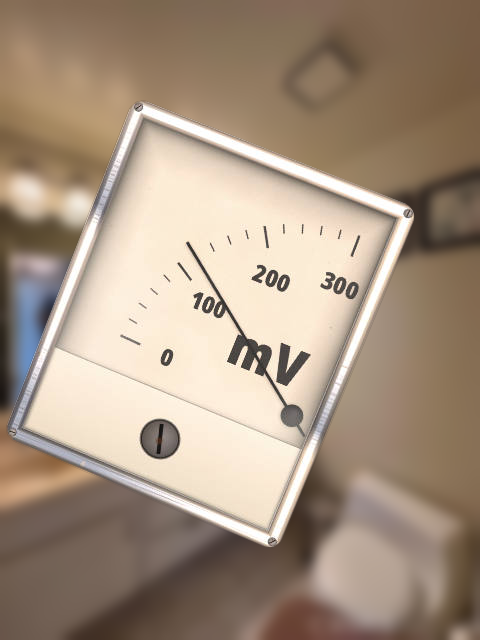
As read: 120 mV
